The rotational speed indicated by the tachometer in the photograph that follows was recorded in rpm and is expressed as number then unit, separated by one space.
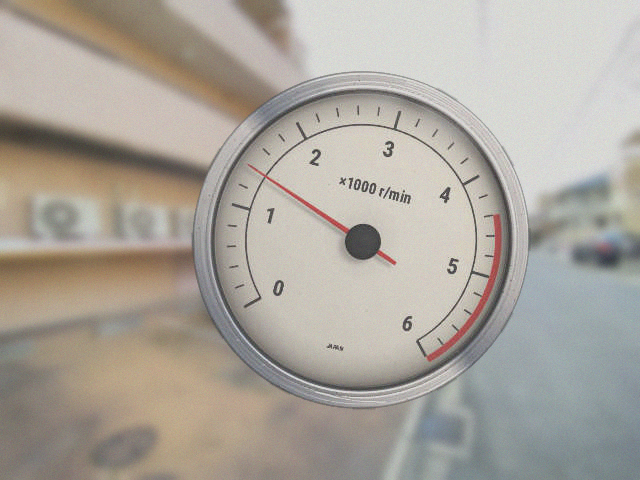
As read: 1400 rpm
